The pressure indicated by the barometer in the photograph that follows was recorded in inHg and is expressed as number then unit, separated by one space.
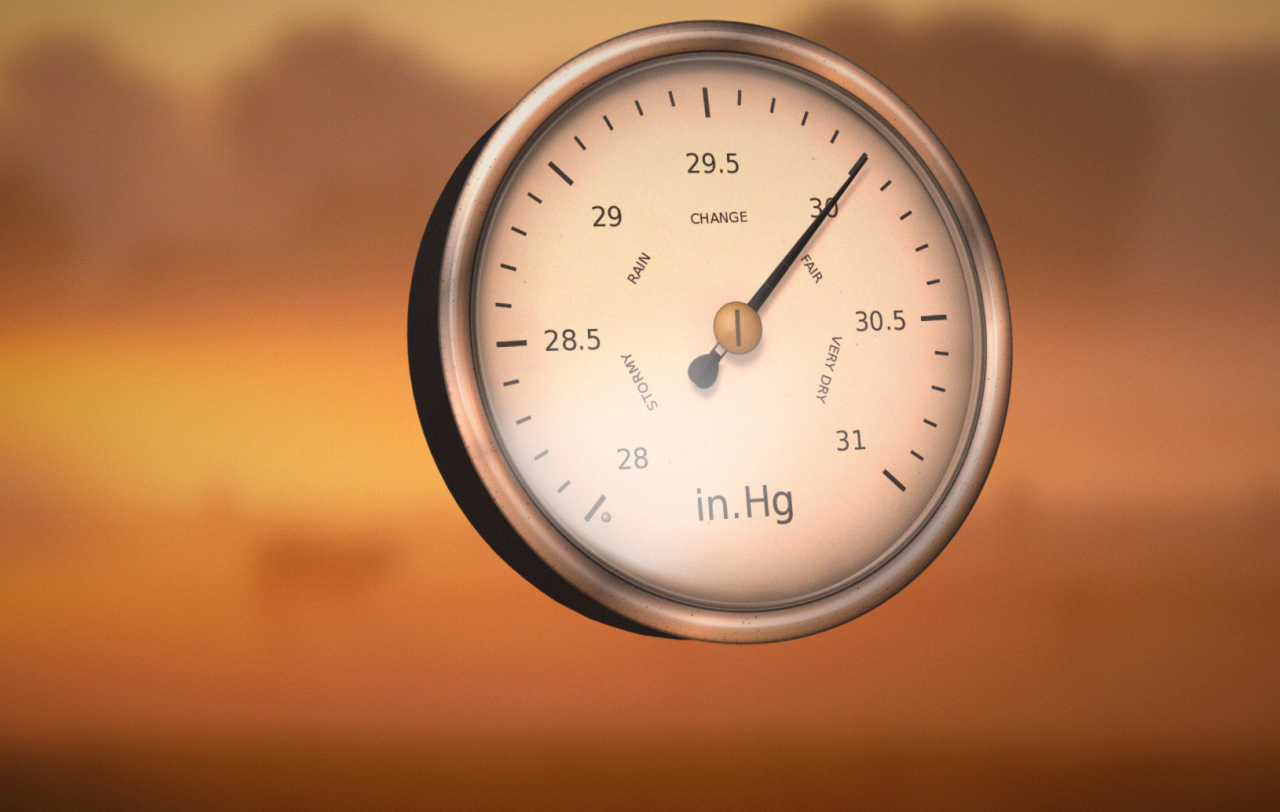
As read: 30 inHg
